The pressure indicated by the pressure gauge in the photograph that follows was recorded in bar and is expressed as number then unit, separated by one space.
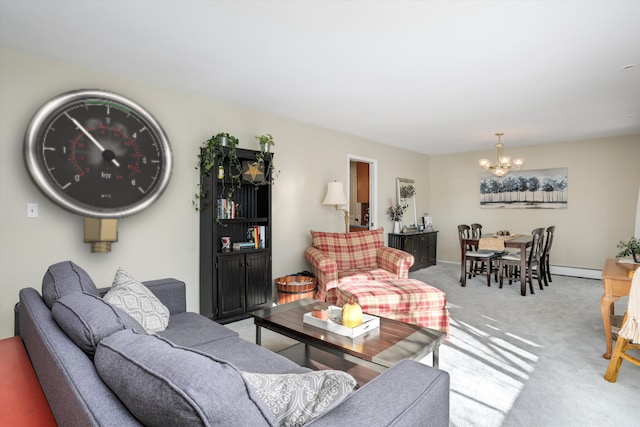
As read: 2 bar
